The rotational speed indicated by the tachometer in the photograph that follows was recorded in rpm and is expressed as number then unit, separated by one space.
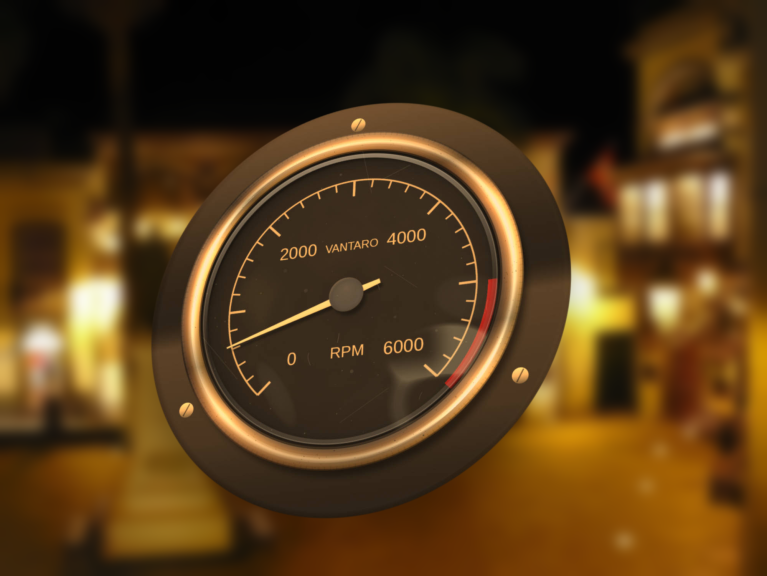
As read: 600 rpm
